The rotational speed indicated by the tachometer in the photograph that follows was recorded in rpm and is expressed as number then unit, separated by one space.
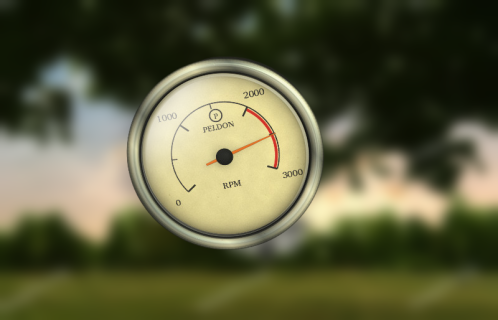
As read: 2500 rpm
